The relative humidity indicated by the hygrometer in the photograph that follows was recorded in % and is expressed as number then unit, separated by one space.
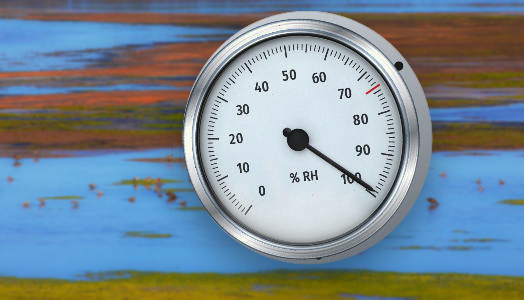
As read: 99 %
